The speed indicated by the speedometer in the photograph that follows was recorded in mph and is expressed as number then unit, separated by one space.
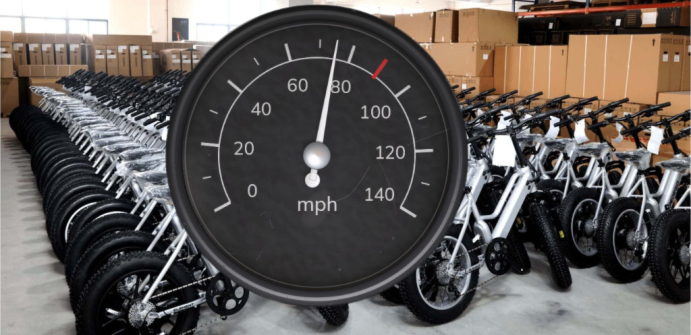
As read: 75 mph
